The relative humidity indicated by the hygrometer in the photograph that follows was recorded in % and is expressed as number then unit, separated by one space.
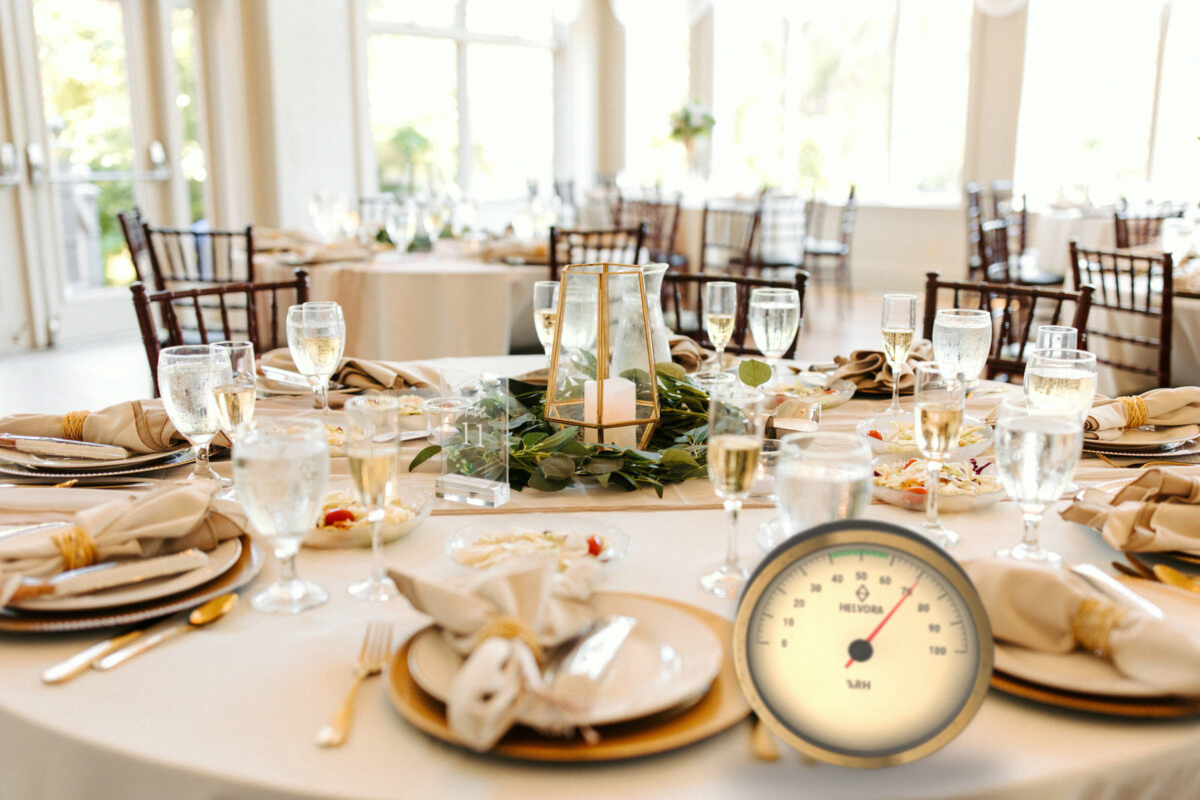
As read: 70 %
